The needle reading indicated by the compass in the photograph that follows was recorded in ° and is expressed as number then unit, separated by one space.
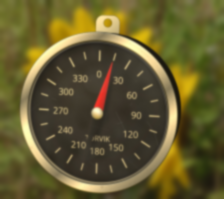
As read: 15 °
